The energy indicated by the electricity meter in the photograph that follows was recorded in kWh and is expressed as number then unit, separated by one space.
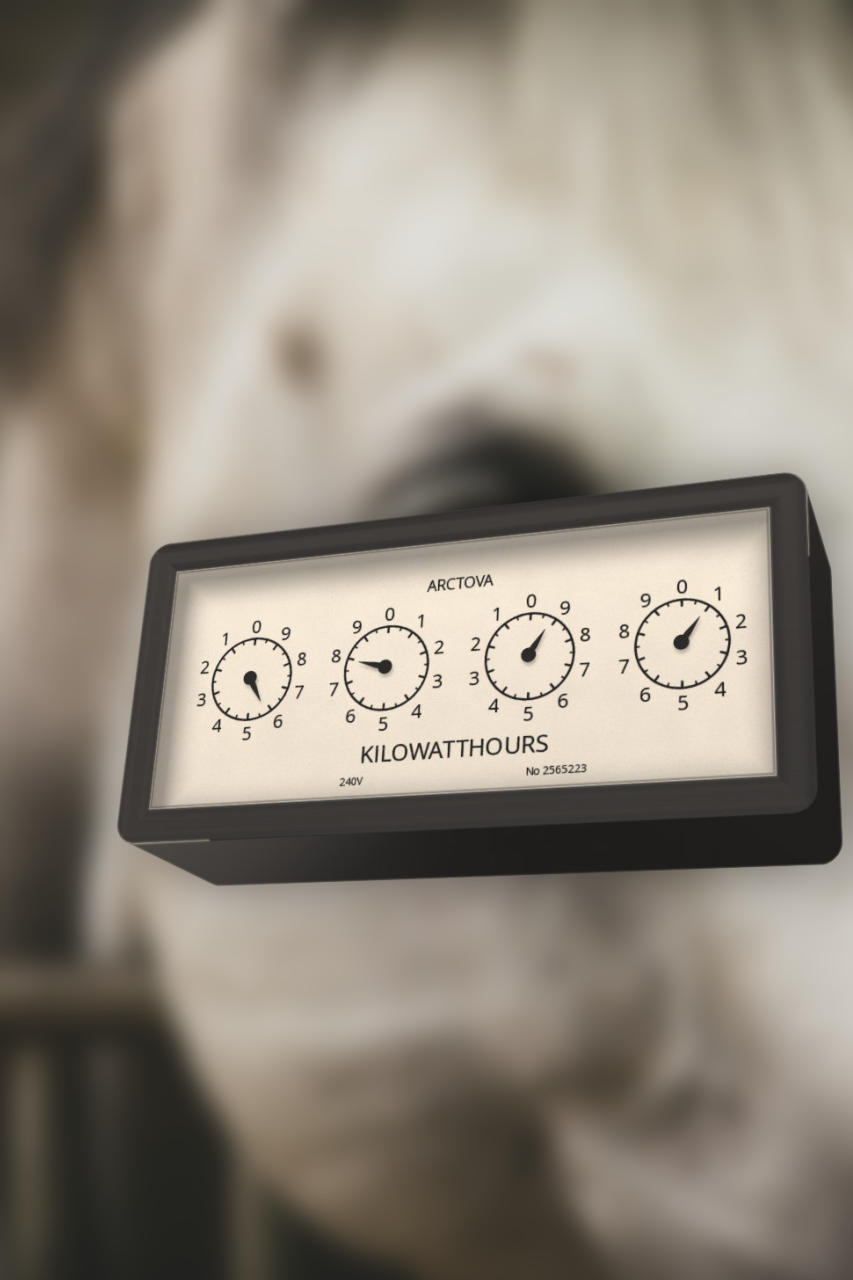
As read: 5791 kWh
